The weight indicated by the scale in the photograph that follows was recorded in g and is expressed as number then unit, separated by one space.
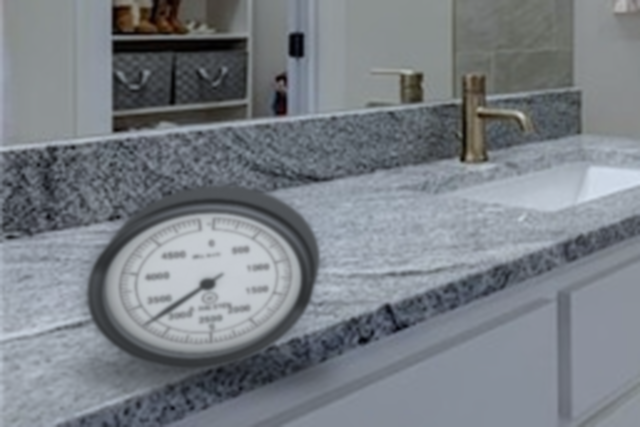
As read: 3250 g
